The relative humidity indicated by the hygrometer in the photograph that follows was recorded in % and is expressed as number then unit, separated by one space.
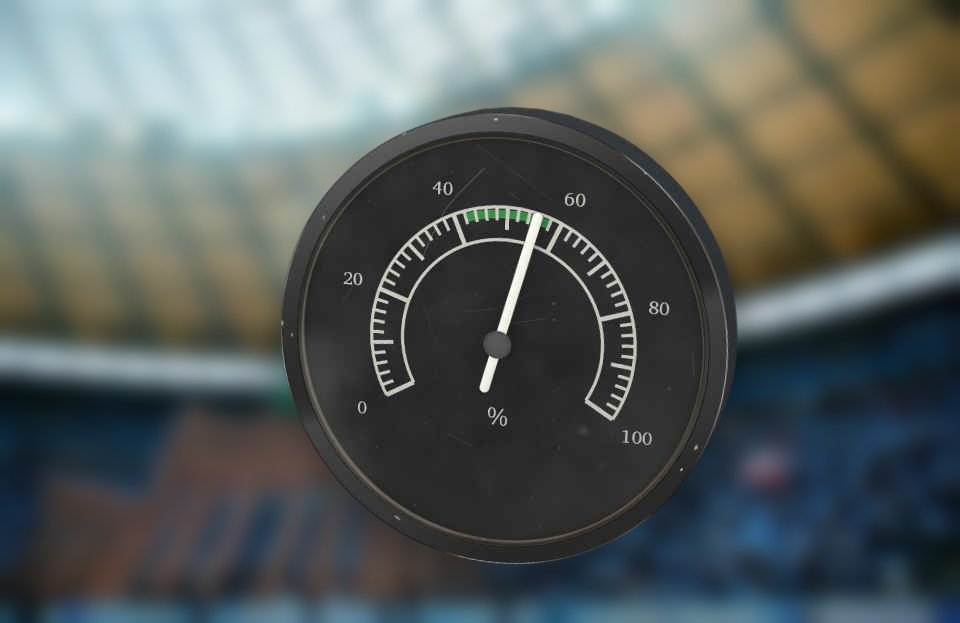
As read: 56 %
